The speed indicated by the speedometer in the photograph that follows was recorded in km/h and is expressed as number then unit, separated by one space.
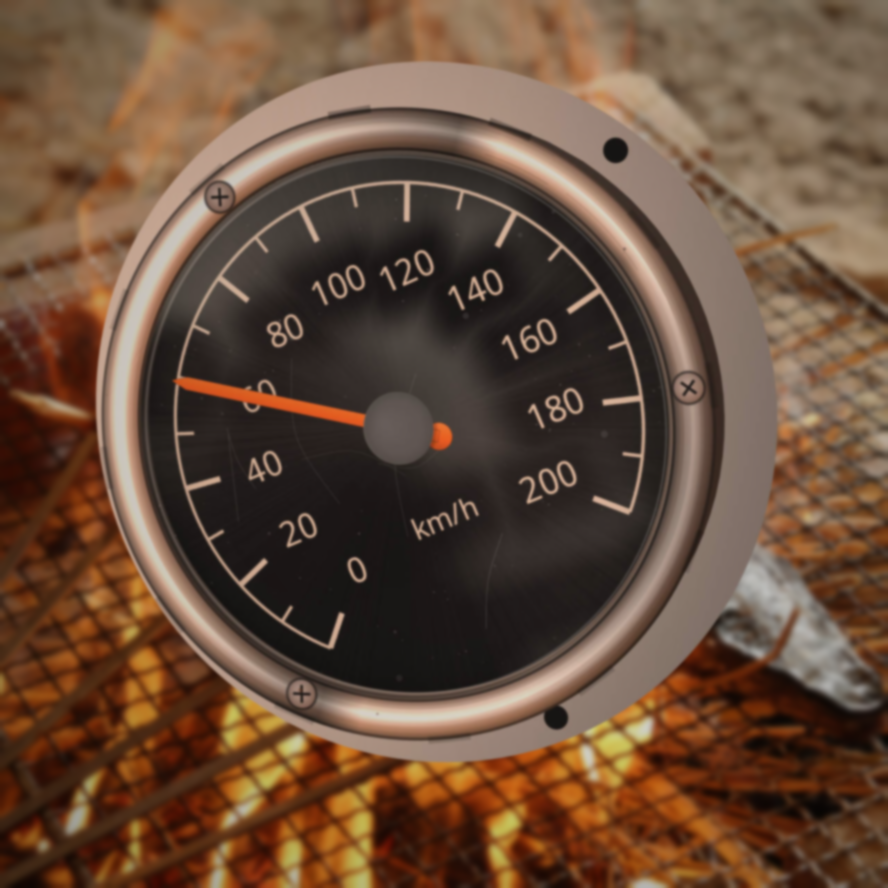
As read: 60 km/h
